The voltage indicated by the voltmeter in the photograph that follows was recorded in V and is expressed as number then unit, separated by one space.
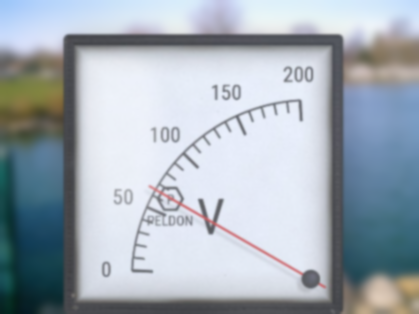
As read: 65 V
